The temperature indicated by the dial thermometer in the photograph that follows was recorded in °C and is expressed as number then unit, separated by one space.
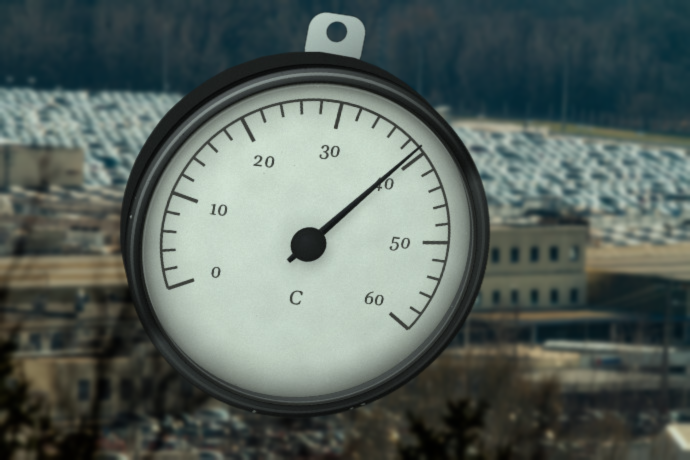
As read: 39 °C
